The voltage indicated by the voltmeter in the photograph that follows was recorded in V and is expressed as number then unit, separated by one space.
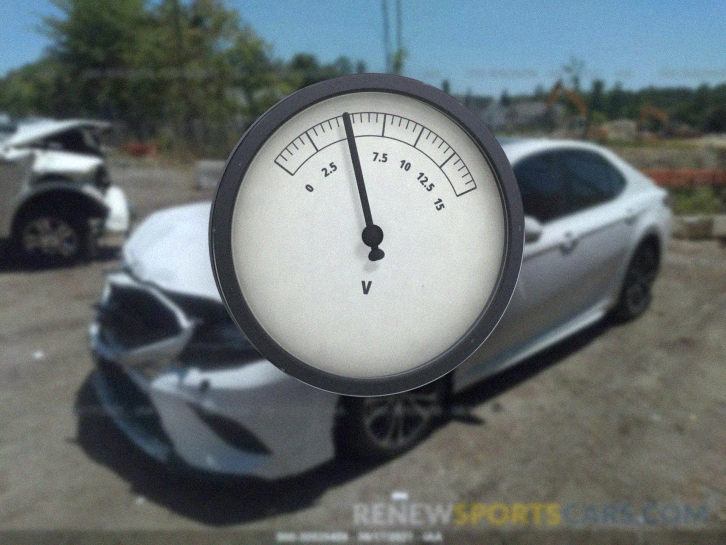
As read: 5 V
